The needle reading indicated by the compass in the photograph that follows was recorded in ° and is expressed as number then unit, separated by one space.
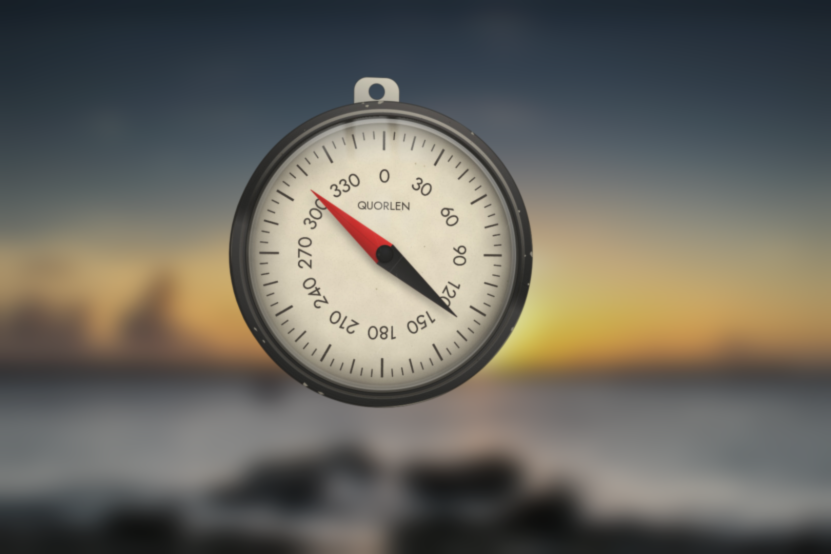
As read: 310 °
